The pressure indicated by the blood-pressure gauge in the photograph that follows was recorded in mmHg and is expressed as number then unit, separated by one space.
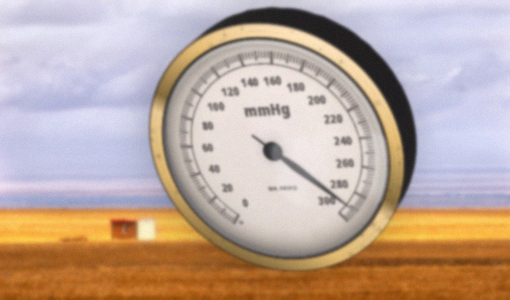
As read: 290 mmHg
